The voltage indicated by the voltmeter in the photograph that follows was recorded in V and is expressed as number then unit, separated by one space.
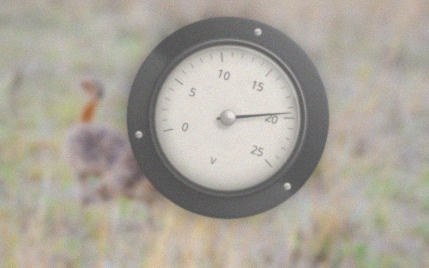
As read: 19.5 V
